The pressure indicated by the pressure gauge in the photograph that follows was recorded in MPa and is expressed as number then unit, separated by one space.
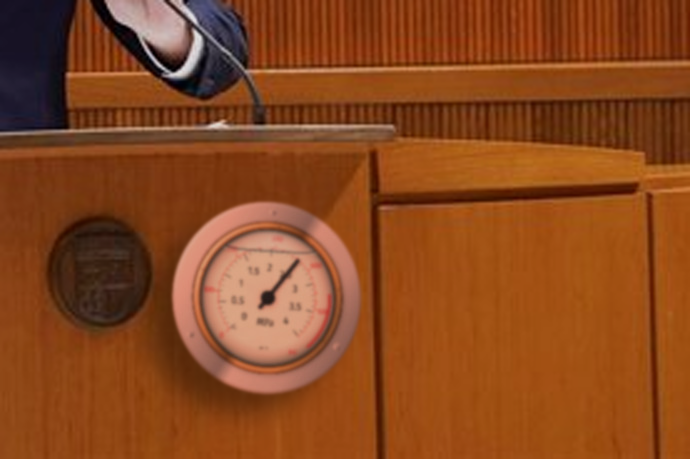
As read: 2.5 MPa
